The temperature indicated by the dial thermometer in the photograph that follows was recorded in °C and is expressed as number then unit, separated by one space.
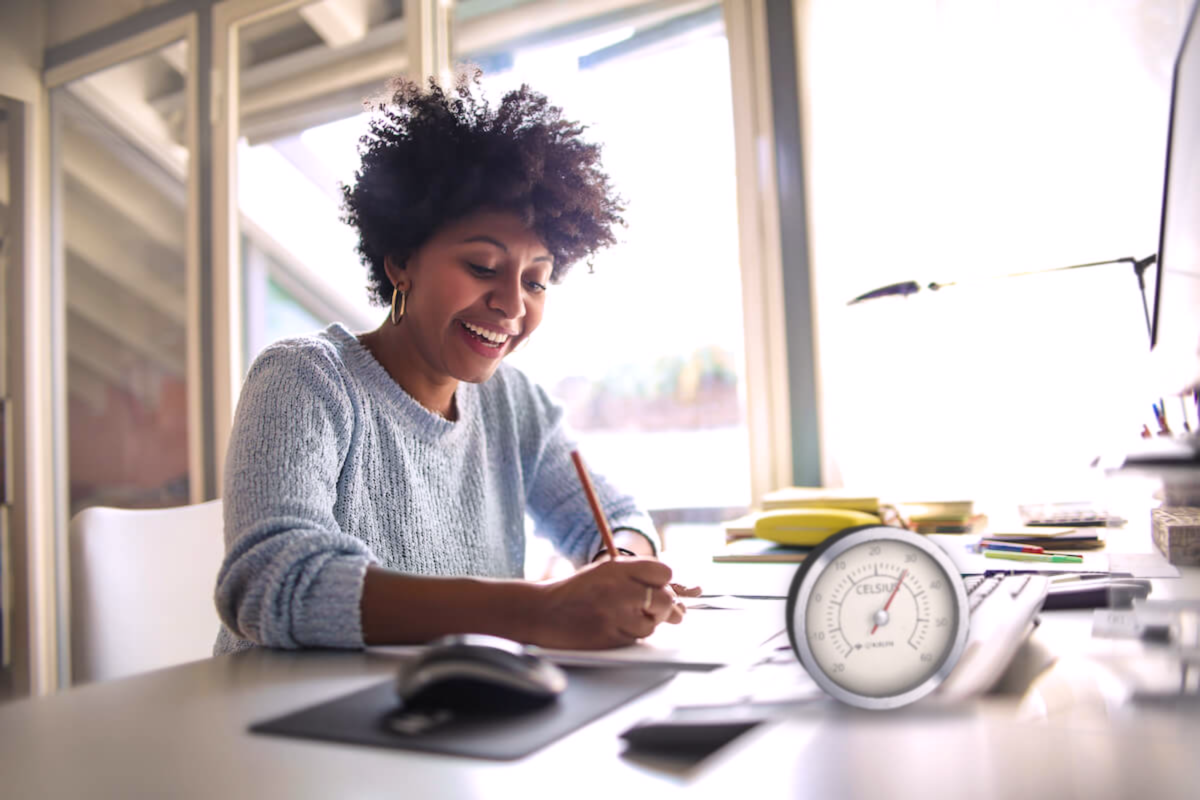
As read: 30 °C
